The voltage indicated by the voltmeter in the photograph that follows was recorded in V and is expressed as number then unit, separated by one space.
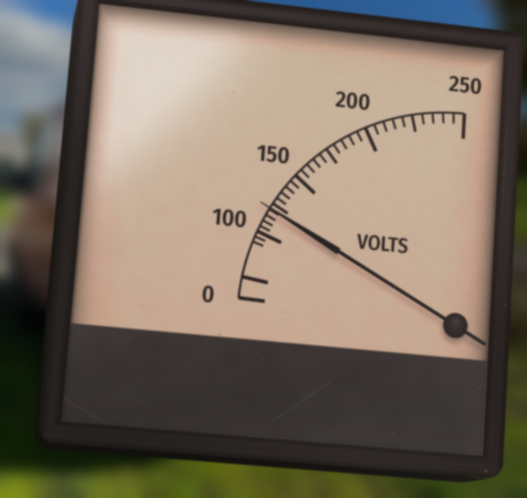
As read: 120 V
